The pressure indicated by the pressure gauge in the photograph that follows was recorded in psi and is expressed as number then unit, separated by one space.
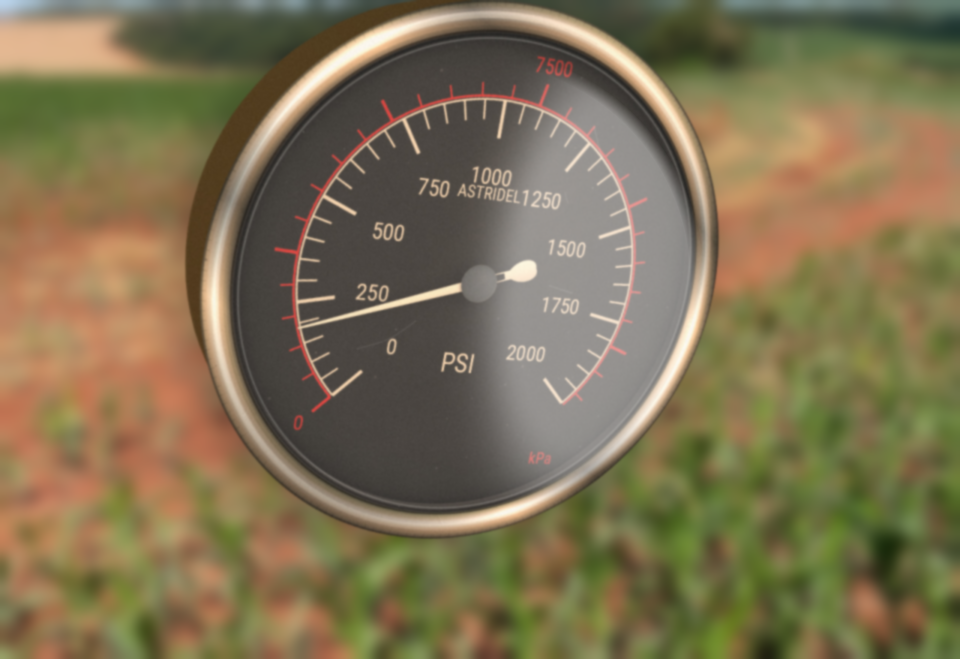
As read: 200 psi
